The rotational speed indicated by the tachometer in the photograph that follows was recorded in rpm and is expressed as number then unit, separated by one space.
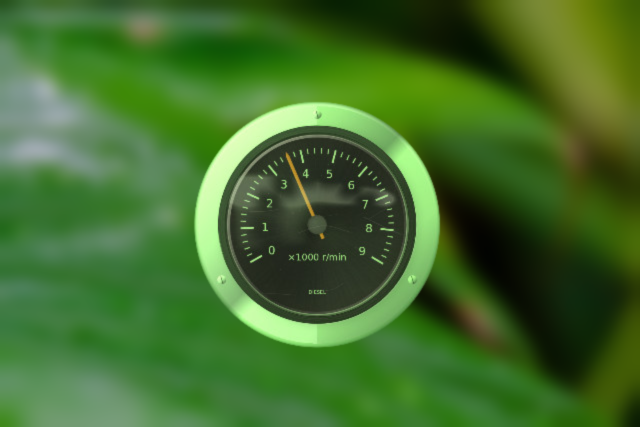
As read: 3600 rpm
